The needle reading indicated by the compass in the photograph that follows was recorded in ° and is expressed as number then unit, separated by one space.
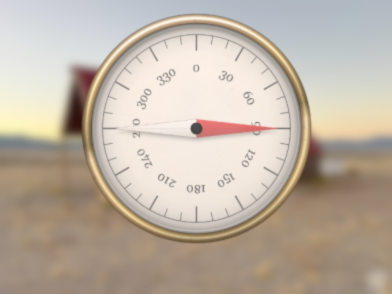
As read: 90 °
